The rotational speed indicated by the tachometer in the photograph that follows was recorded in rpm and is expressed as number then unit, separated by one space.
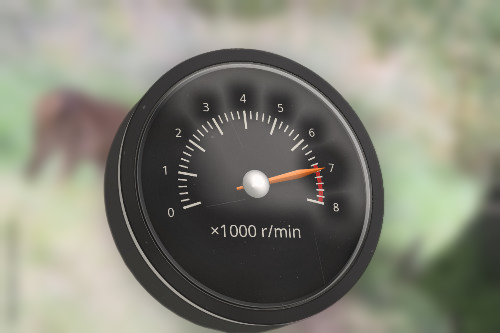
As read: 7000 rpm
